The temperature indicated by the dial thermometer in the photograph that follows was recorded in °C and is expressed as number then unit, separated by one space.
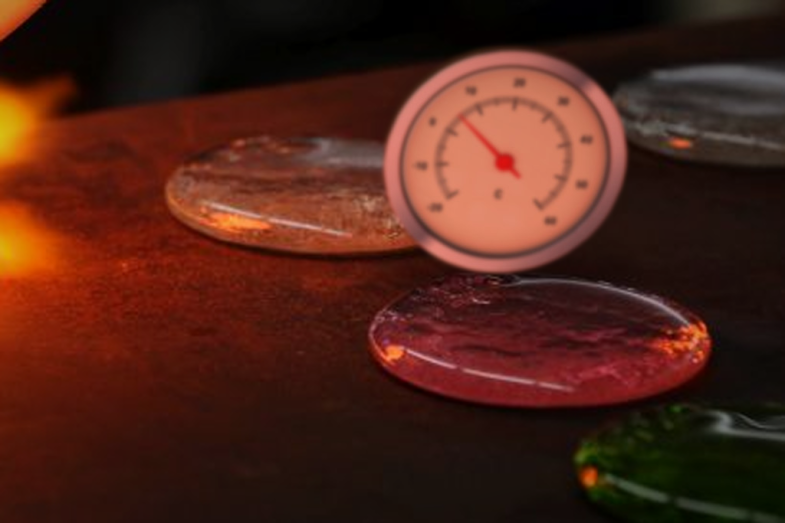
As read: 5 °C
